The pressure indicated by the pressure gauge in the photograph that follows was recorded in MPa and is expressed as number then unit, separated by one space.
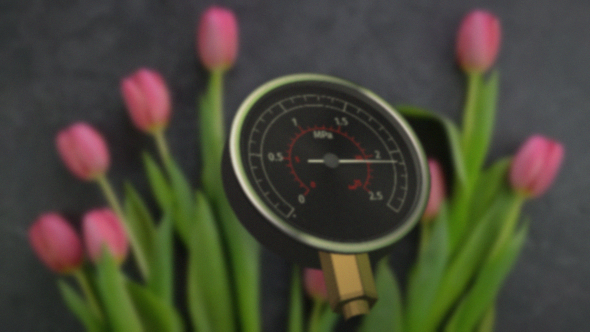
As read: 2.1 MPa
